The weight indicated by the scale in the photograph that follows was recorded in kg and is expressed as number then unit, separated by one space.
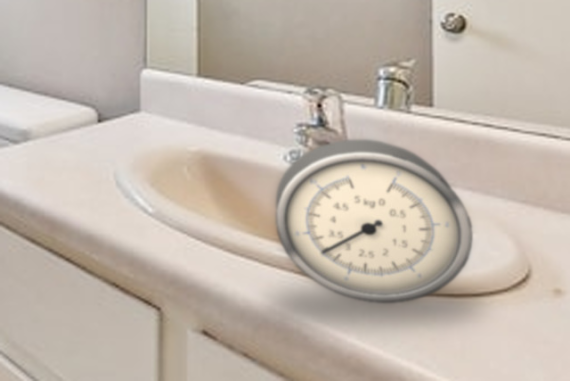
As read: 3.25 kg
